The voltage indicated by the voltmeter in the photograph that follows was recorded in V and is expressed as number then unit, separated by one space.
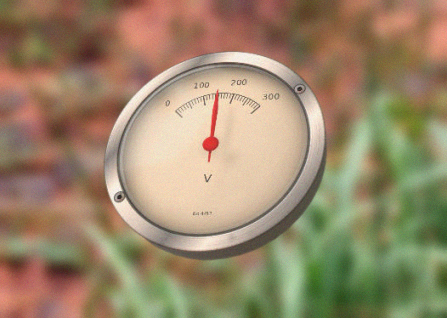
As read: 150 V
